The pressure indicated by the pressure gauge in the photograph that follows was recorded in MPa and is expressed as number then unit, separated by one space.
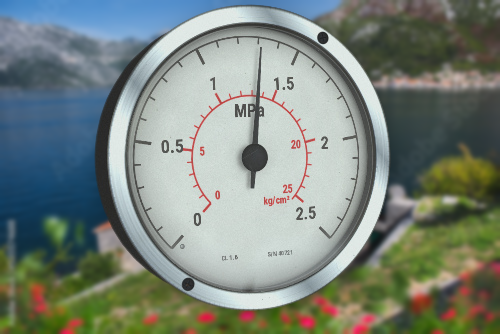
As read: 1.3 MPa
